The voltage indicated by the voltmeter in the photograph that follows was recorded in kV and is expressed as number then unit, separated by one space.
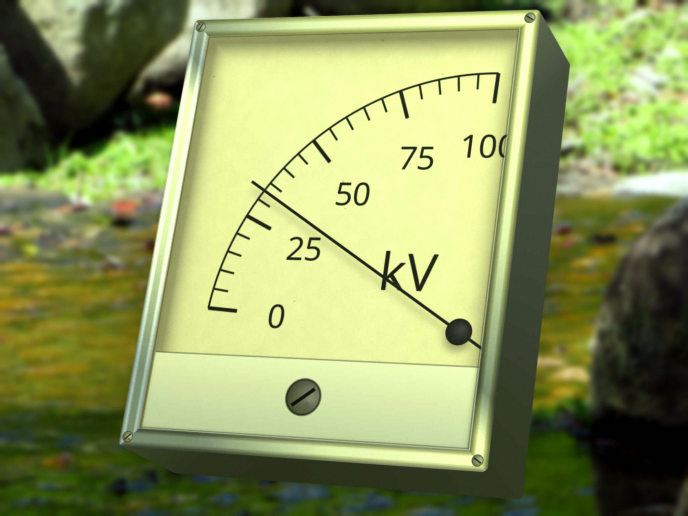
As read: 32.5 kV
